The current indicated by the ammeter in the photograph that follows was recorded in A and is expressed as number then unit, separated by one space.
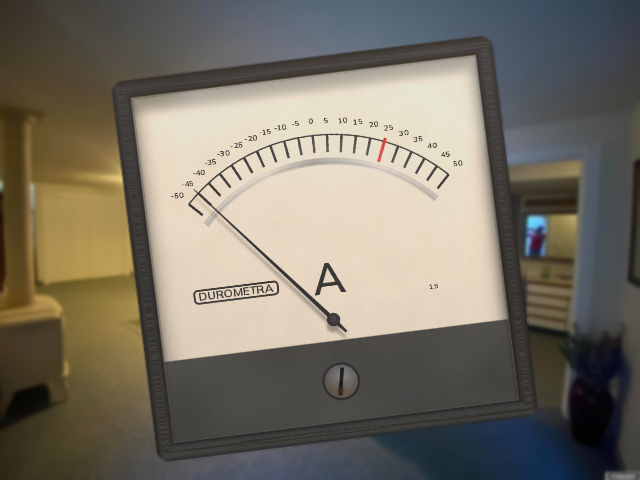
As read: -45 A
